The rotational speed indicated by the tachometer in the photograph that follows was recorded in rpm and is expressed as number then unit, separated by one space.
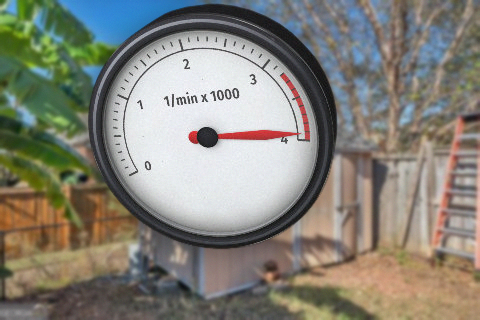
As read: 3900 rpm
